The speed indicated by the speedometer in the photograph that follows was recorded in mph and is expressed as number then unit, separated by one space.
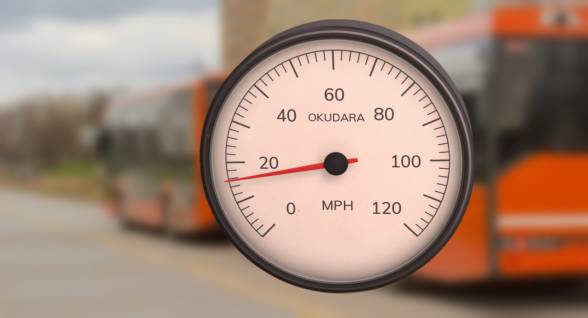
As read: 16 mph
